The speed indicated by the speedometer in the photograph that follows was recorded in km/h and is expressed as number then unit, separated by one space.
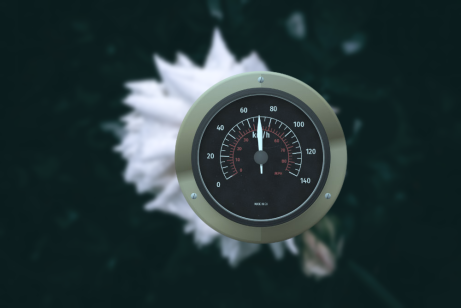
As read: 70 km/h
